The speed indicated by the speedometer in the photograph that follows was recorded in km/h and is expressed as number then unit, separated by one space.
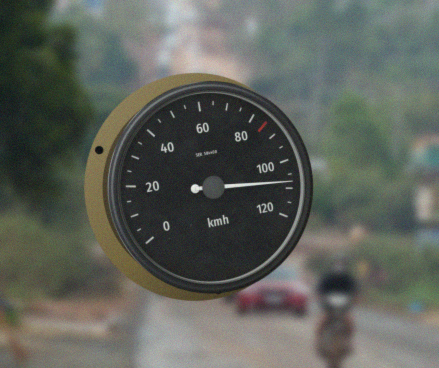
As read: 107.5 km/h
